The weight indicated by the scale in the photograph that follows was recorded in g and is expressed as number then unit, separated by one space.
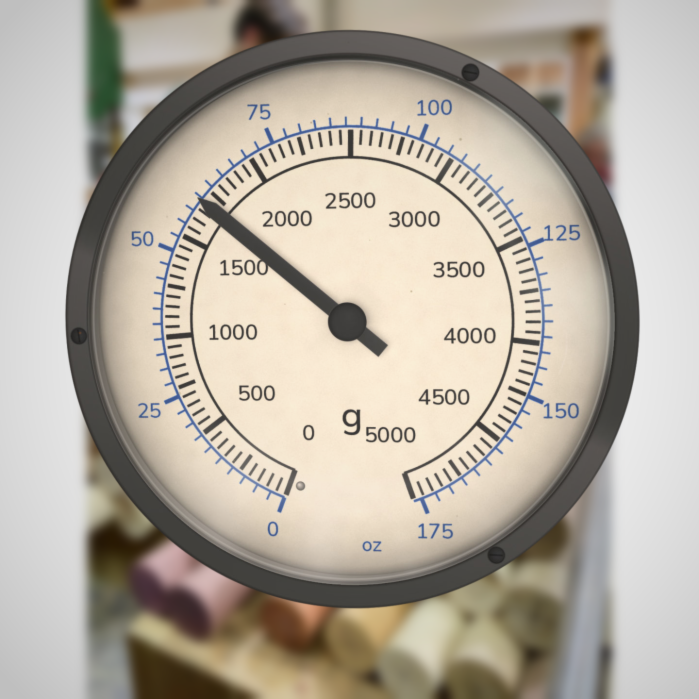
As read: 1700 g
